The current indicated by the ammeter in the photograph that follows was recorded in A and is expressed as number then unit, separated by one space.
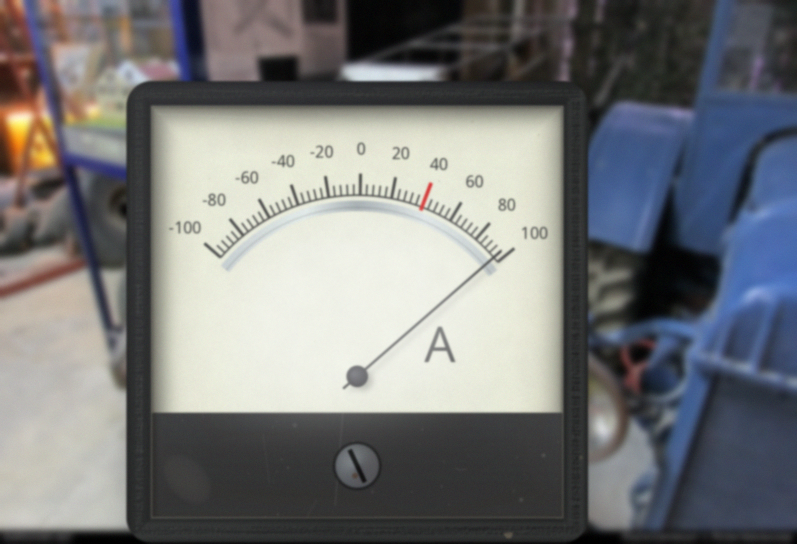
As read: 96 A
